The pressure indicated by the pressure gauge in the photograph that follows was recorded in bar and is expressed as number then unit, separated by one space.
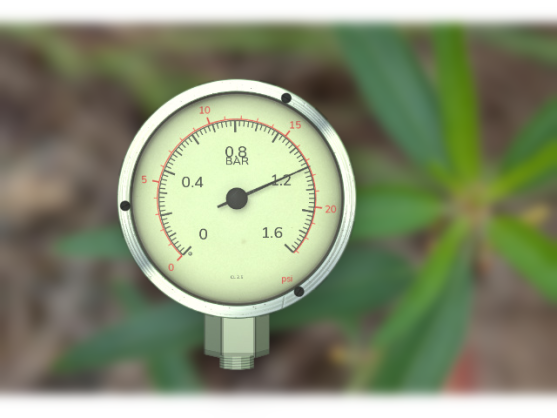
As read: 1.2 bar
